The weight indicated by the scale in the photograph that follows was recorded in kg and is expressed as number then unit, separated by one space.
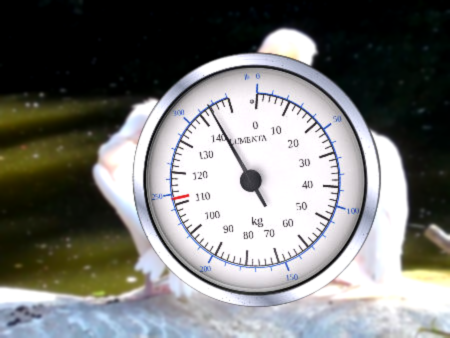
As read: 144 kg
